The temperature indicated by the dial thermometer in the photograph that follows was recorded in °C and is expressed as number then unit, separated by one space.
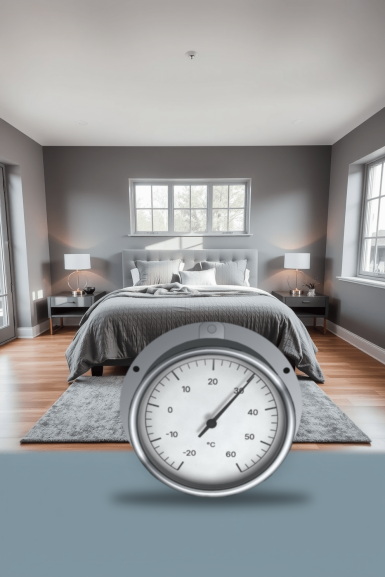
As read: 30 °C
